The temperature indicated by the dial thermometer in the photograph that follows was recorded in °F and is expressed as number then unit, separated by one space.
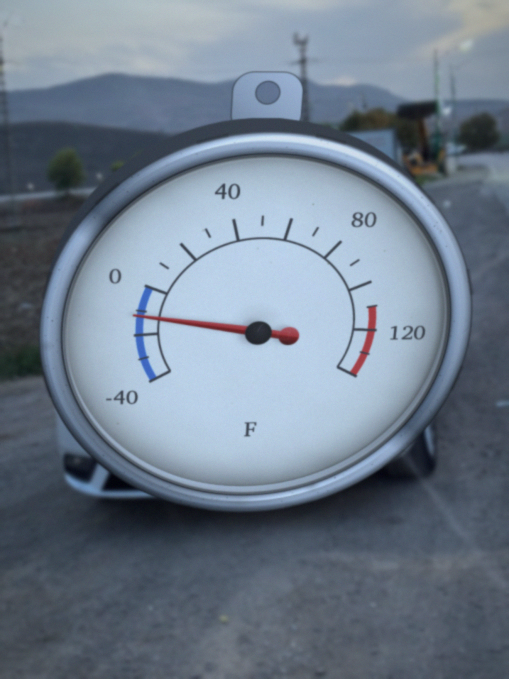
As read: -10 °F
